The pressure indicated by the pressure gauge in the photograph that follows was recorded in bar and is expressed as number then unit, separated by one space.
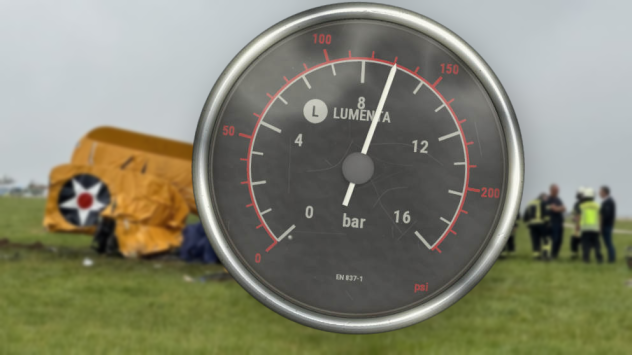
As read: 9 bar
